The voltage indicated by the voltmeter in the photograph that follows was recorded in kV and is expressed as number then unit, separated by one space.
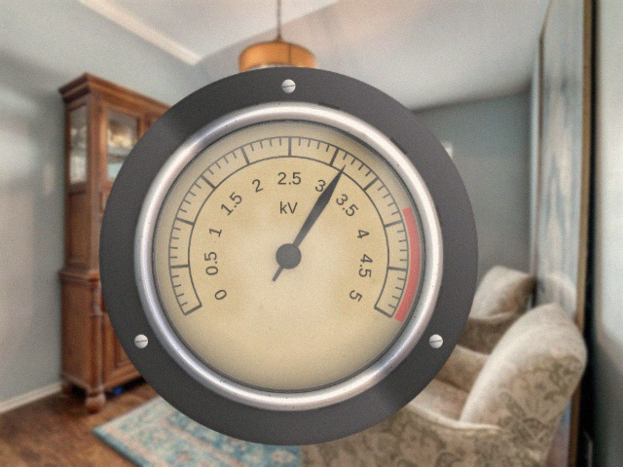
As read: 3.15 kV
